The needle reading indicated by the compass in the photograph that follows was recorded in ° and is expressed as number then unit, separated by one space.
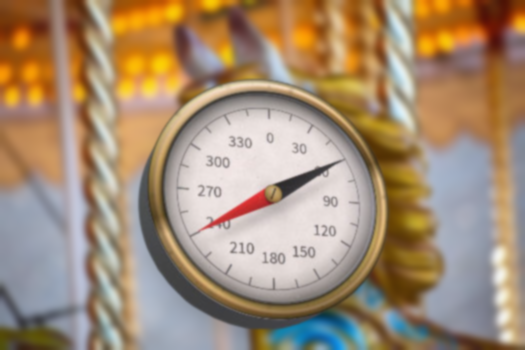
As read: 240 °
